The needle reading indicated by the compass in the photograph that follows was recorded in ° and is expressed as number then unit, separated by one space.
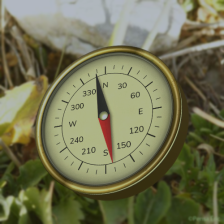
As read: 170 °
